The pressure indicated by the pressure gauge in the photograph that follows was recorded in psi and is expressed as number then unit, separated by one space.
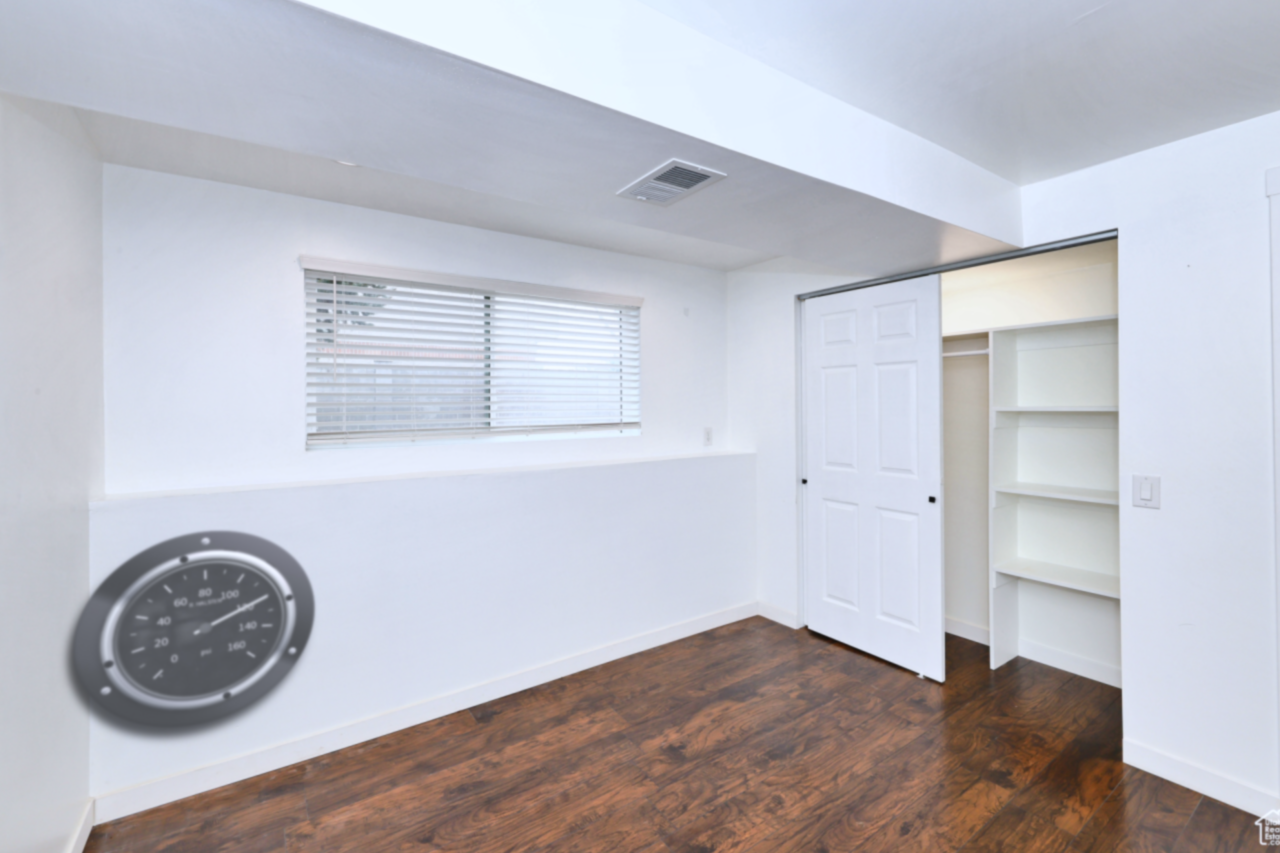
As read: 120 psi
